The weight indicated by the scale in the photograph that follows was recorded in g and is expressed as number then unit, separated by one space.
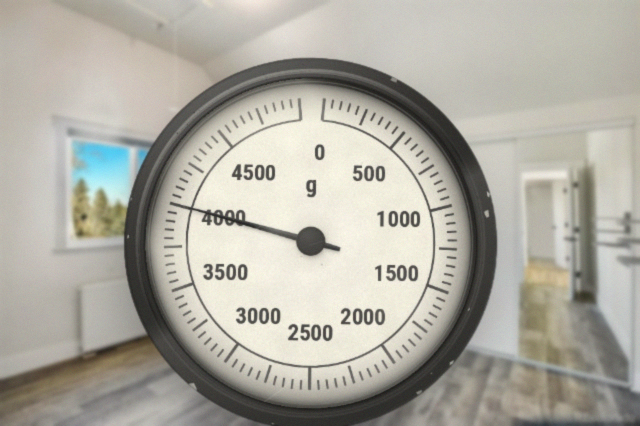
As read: 4000 g
